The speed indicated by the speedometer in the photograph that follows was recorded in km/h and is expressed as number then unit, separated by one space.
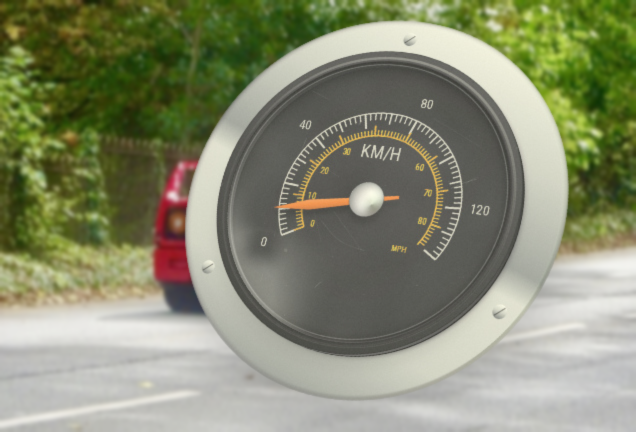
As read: 10 km/h
